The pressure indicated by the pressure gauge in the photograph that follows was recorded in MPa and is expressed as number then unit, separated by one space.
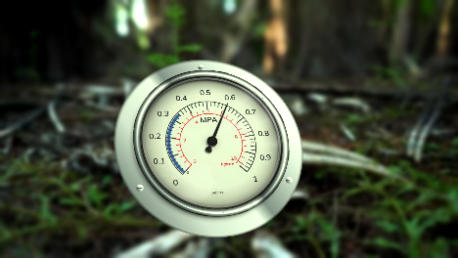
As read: 0.6 MPa
